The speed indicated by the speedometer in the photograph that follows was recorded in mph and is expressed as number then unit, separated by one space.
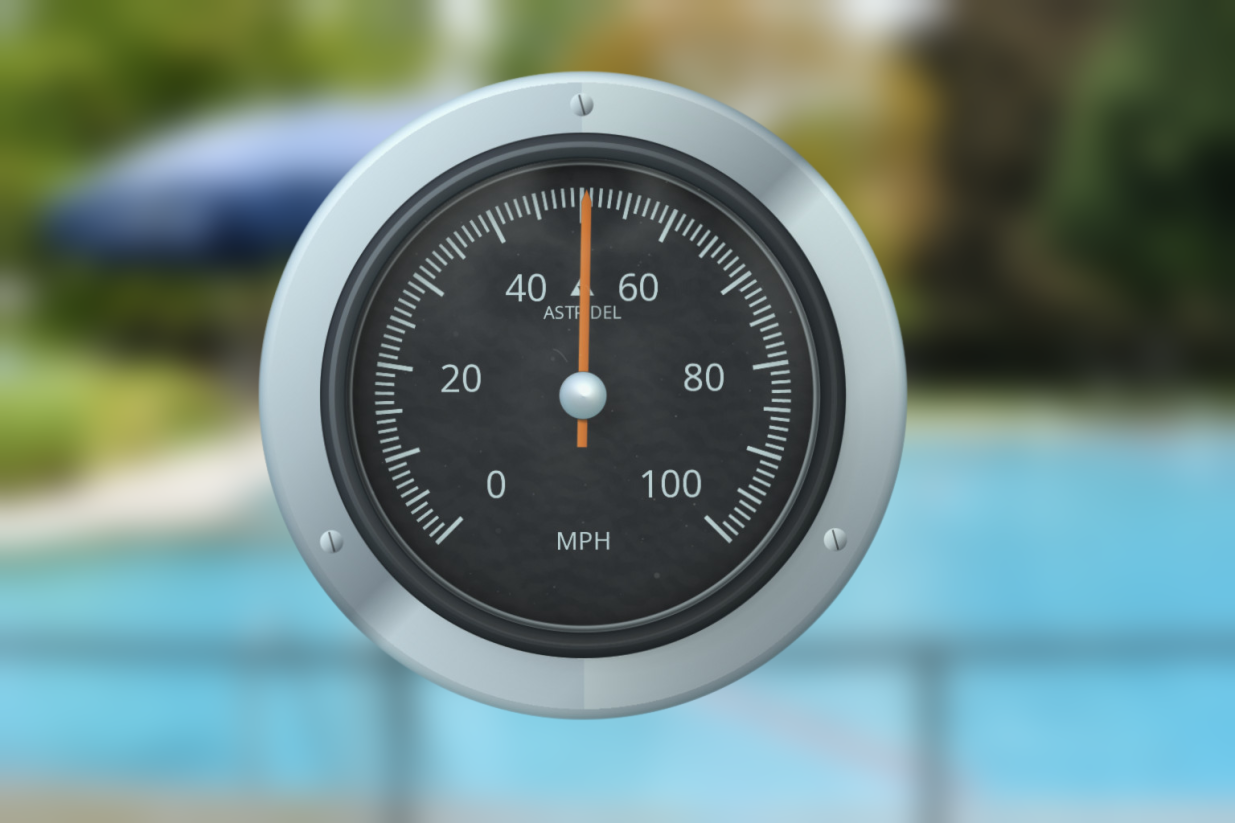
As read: 50.5 mph
